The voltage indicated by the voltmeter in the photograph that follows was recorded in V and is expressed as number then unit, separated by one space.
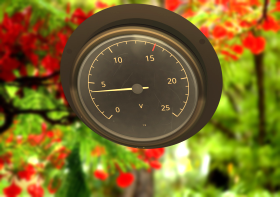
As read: 4 V
